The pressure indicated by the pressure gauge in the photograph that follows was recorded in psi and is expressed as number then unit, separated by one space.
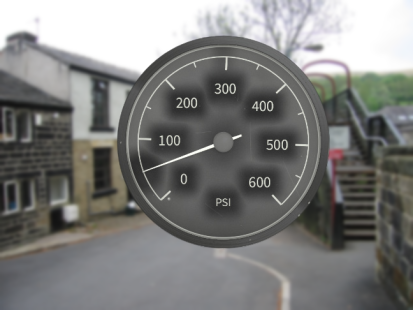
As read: 50 psi
